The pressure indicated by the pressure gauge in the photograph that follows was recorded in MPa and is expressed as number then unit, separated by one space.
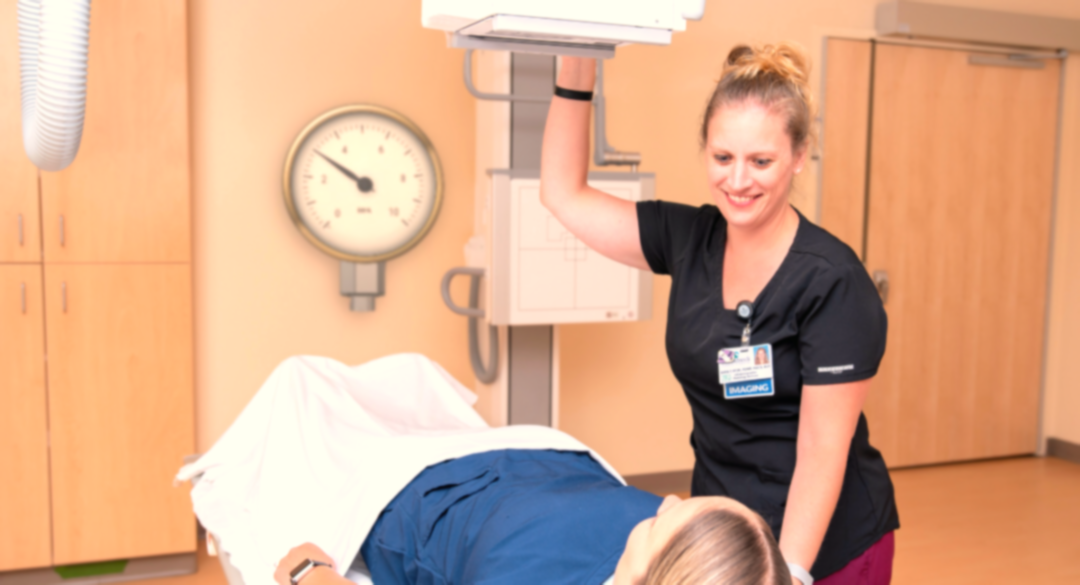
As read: 3 MPa
